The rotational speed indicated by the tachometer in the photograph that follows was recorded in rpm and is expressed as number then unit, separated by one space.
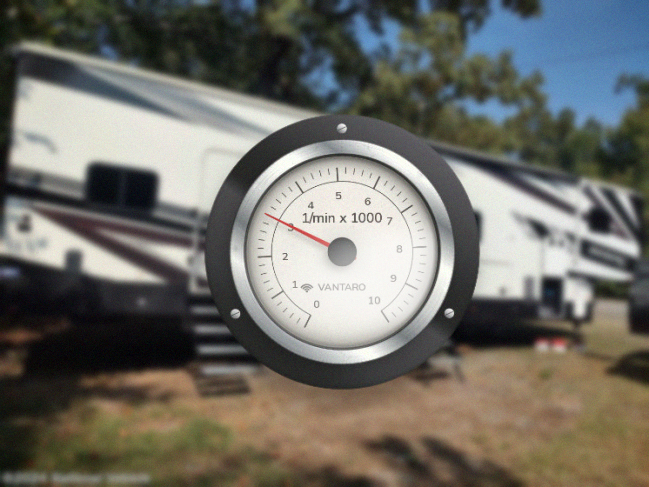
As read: 3000 rpm
